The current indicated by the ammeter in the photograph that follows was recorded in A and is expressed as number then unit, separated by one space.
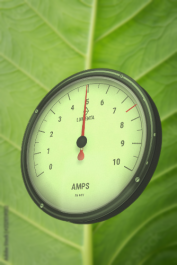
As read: 5 A
